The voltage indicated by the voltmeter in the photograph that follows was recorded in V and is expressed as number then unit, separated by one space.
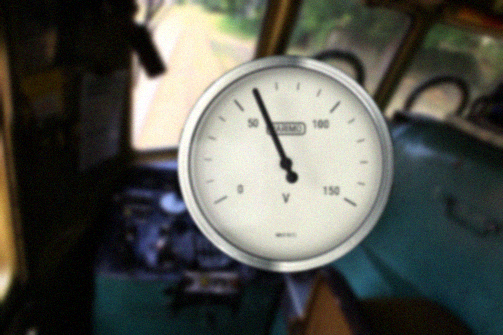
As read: 60 V
